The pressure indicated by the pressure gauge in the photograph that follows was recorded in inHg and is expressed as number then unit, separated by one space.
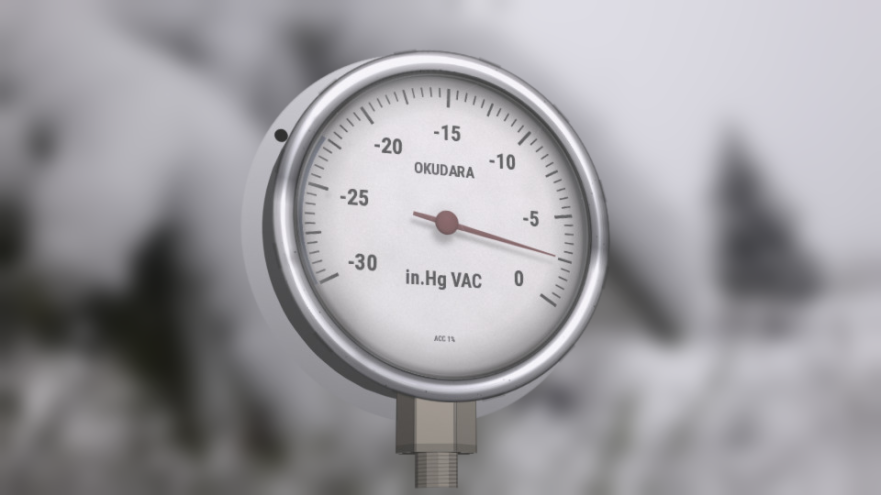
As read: -2.5 inHg
